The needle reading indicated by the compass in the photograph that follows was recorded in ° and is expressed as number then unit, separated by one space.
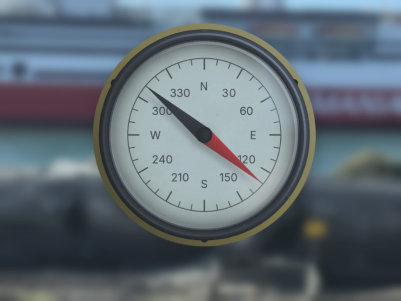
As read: 130 °
